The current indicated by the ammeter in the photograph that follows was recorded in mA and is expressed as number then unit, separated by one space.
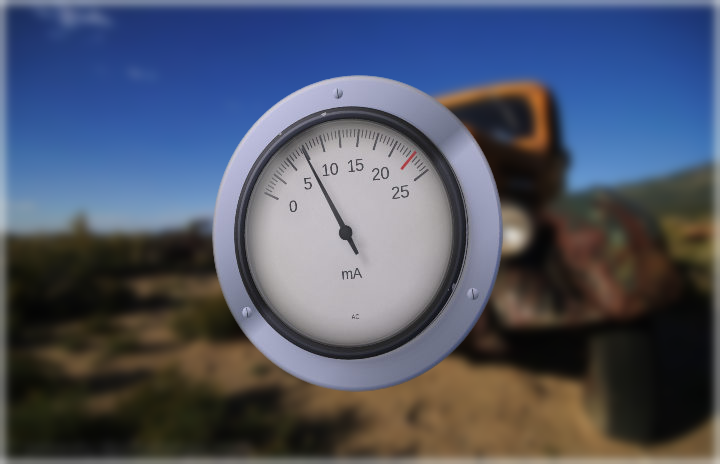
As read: 7.5 mA
